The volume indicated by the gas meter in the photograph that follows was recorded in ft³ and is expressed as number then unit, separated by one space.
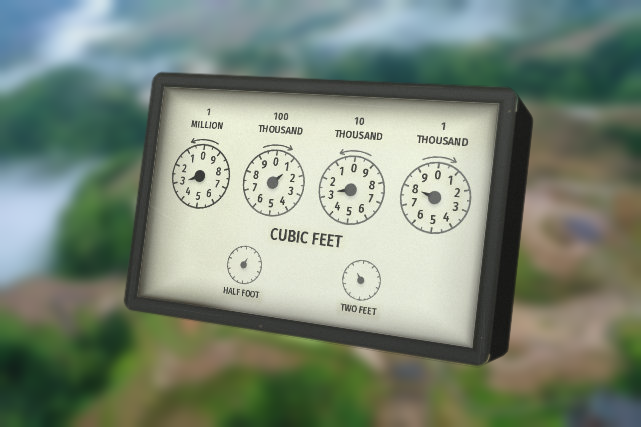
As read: 312800 ft³
